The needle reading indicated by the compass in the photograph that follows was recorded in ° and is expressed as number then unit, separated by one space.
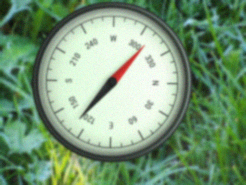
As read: 310 °
